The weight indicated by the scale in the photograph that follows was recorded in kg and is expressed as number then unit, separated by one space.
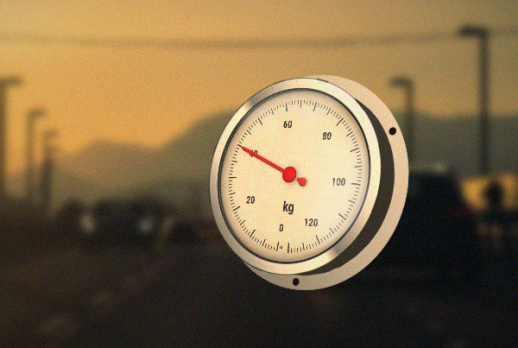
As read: 40 kg
